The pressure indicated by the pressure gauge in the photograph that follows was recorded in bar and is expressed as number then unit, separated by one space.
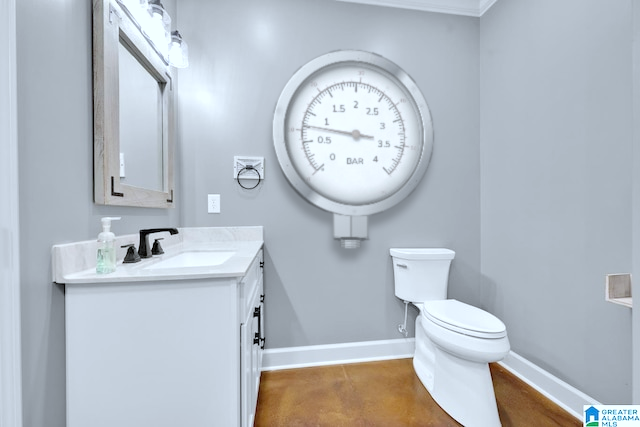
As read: 0.75 bar
